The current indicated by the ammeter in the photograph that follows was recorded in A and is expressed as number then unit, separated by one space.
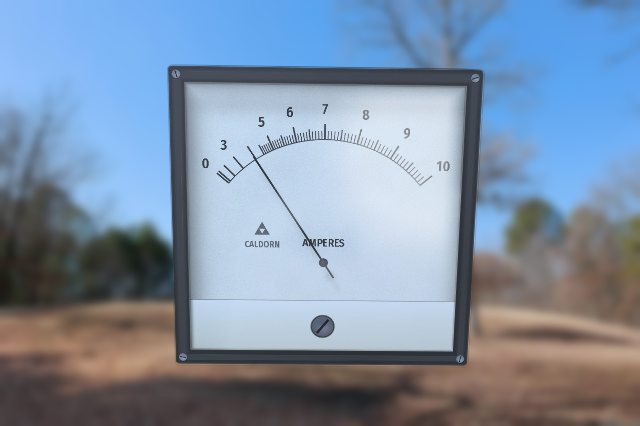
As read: 4 A
